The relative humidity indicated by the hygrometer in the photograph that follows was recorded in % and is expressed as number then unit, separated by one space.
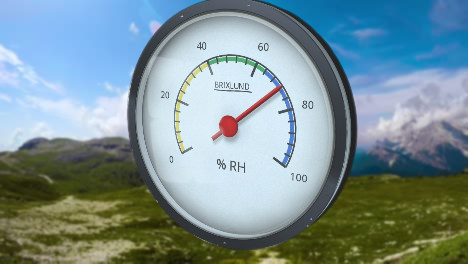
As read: 72 %
